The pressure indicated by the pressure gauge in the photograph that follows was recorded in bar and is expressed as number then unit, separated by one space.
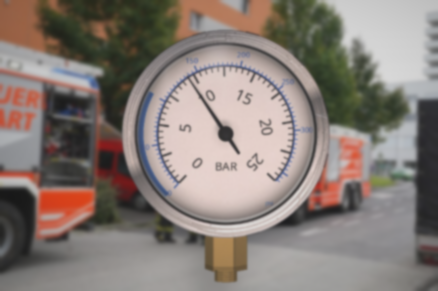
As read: 9.5 bar
